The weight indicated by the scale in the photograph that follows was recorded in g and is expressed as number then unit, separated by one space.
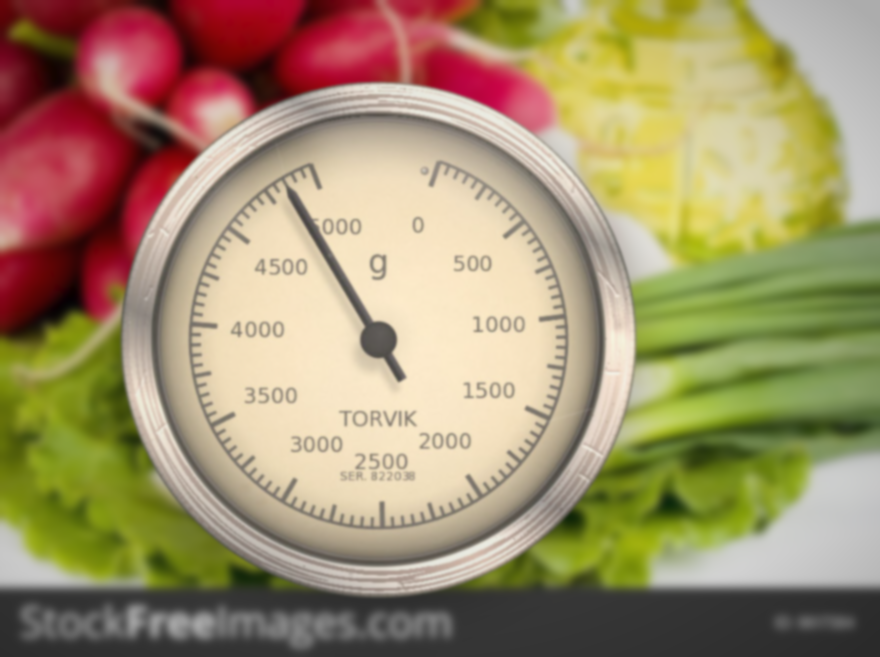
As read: 4850 g
